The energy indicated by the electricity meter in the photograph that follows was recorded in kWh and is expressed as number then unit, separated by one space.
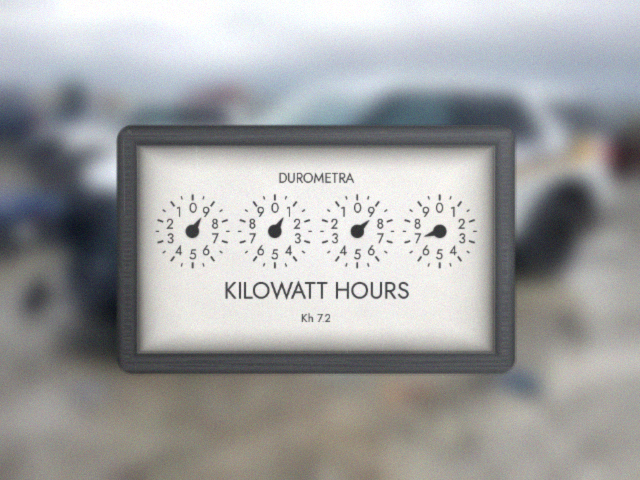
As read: 9087 kWh
